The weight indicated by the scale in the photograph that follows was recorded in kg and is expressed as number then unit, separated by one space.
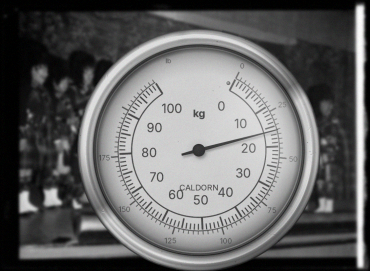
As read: 16 kg
